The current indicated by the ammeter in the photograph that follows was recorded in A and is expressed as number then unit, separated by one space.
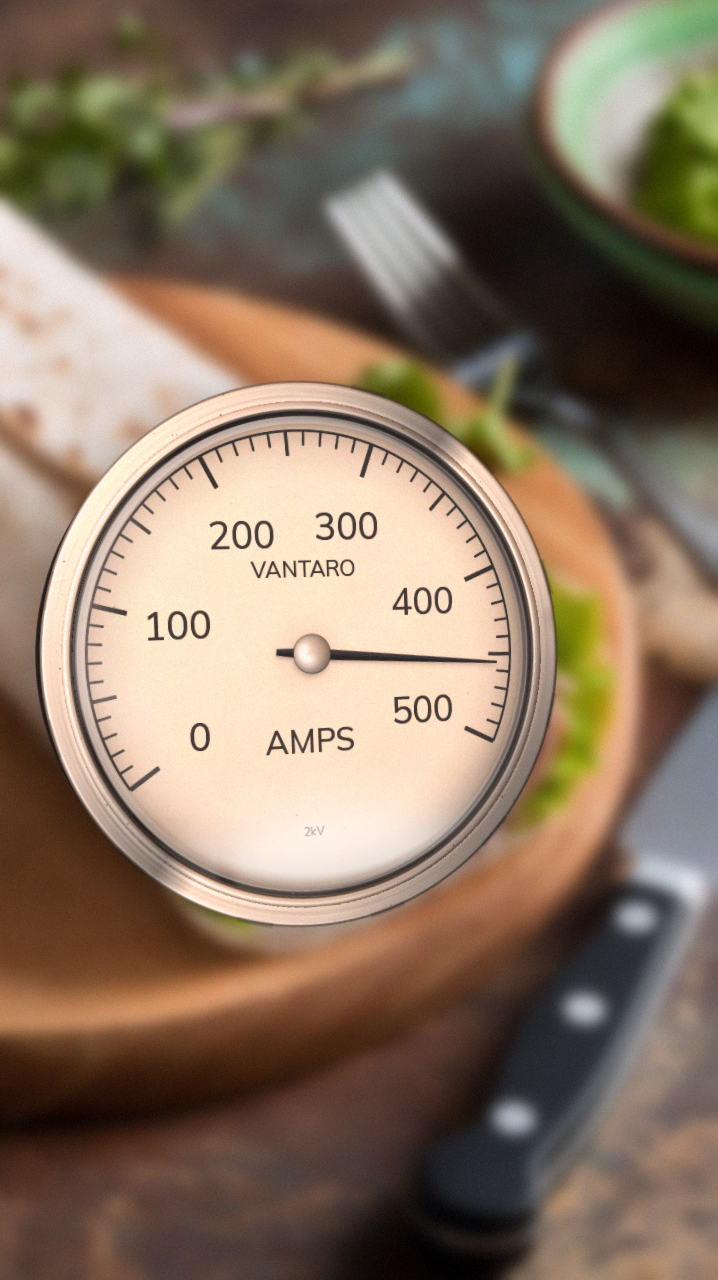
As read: 455 A
